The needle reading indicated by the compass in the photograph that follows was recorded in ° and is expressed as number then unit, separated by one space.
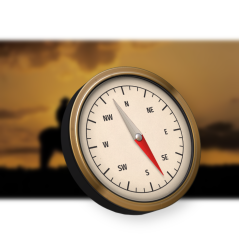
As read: 160 °
